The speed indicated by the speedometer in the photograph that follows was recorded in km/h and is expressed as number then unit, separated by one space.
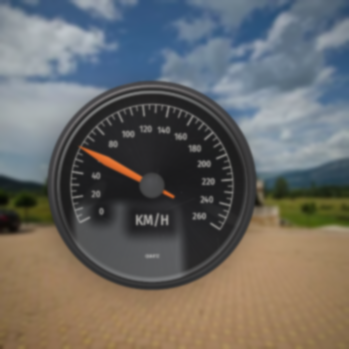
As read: 60 km/h
